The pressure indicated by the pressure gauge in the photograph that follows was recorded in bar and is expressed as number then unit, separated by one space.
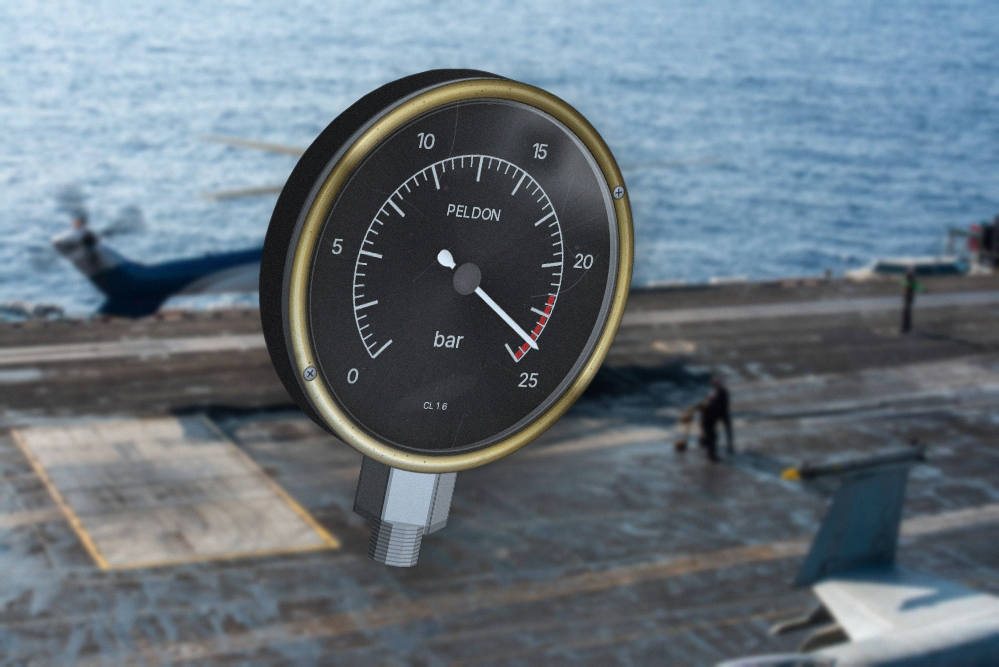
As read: 24 bar
